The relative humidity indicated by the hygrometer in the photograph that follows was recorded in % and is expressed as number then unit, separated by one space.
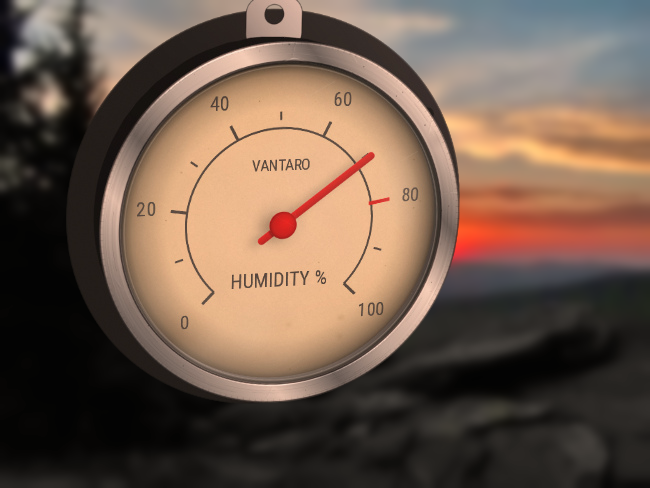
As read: 70 %
